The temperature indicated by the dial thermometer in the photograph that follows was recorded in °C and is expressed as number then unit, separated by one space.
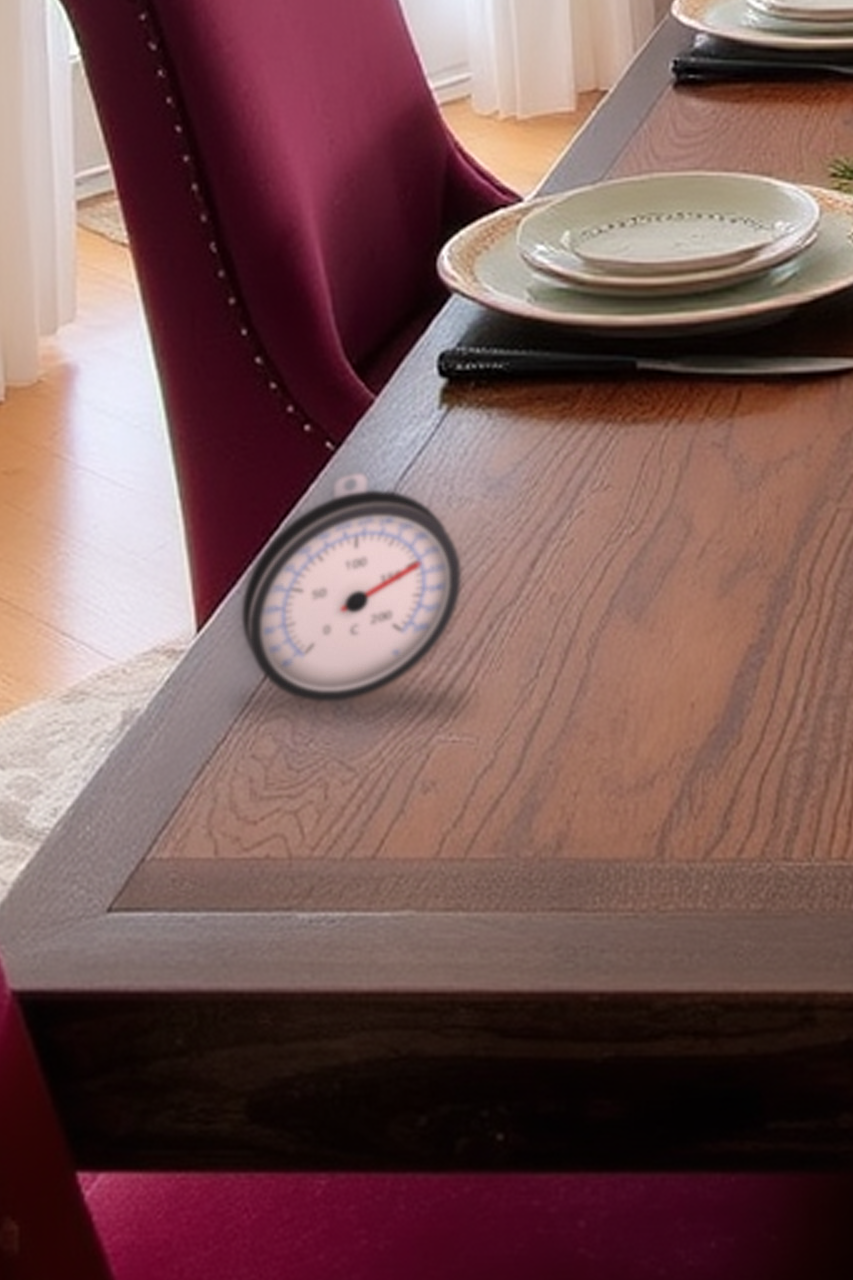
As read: 150 °C
